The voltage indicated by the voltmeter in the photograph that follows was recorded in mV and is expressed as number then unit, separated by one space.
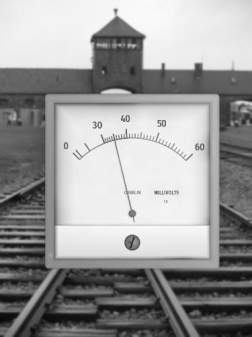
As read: 35 mV
